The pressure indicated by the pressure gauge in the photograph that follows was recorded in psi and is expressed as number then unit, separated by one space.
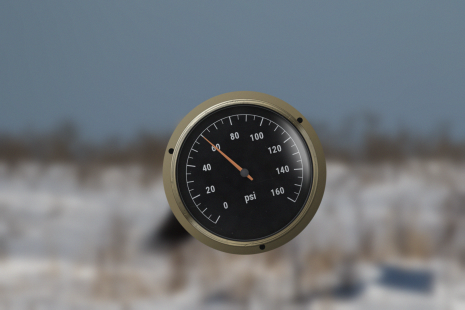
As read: 60 psi
